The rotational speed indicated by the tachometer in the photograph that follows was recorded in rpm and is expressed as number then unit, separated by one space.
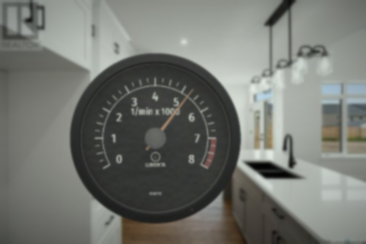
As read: 5250 rpm
